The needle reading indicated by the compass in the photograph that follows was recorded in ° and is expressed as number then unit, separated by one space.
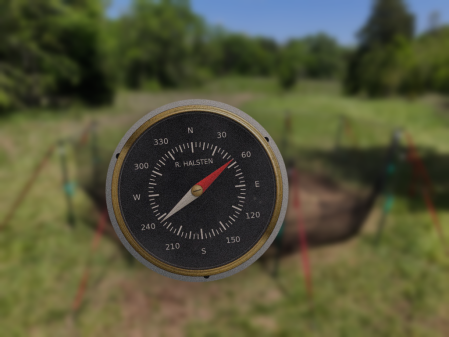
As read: 55 °
